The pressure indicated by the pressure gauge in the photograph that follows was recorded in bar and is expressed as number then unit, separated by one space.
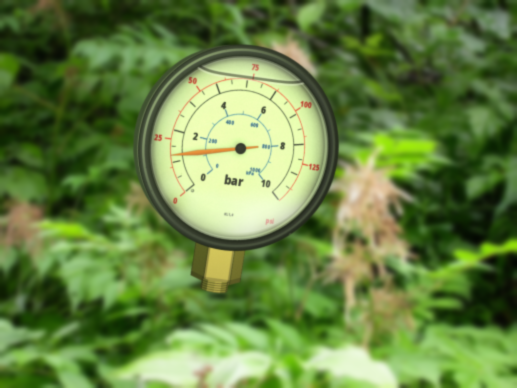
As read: 1.25 bar
